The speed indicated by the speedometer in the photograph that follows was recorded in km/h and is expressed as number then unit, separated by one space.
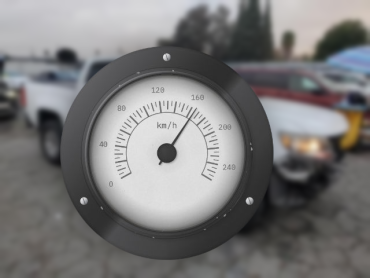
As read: 165 km/h
